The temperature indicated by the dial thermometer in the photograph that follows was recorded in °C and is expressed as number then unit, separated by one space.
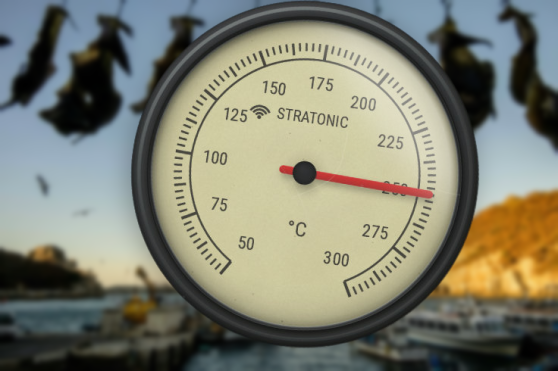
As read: 250 °C
